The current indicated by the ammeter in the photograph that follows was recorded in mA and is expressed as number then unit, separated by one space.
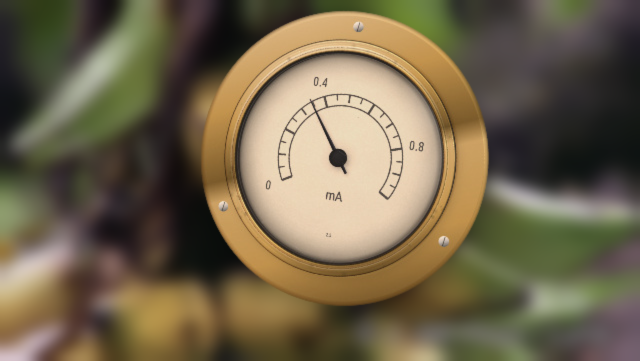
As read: 0.35 mA
